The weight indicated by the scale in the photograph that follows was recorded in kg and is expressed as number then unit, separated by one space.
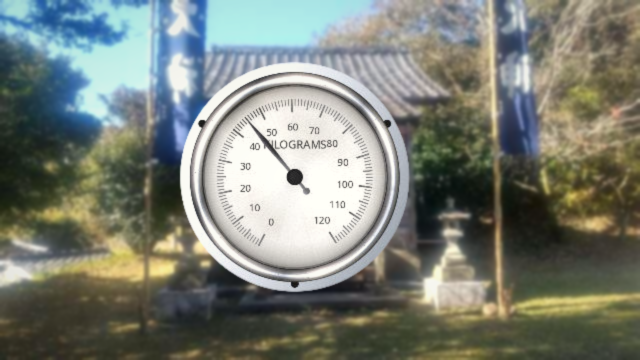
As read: 45 kg
